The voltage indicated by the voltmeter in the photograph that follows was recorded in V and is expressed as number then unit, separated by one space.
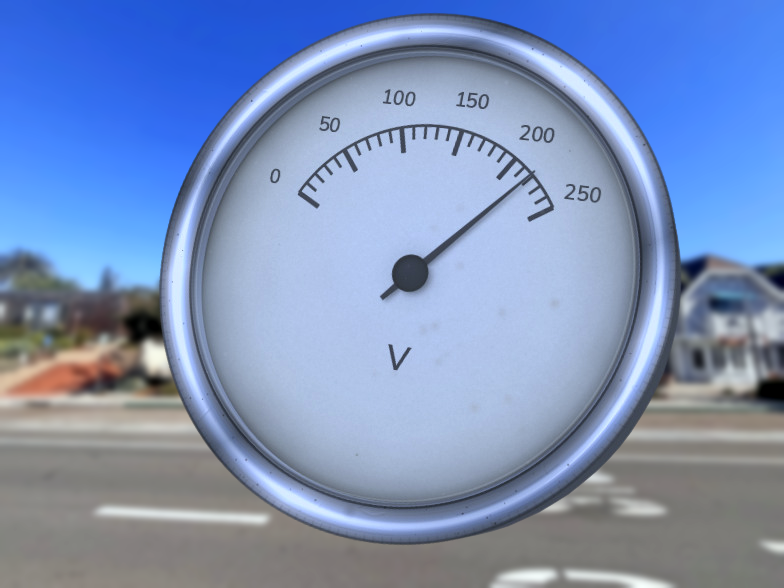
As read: 220 V
